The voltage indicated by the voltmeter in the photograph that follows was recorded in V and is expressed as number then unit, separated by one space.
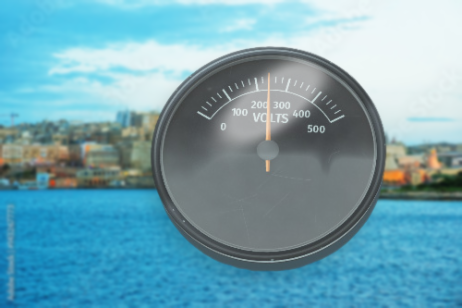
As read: 240 V
